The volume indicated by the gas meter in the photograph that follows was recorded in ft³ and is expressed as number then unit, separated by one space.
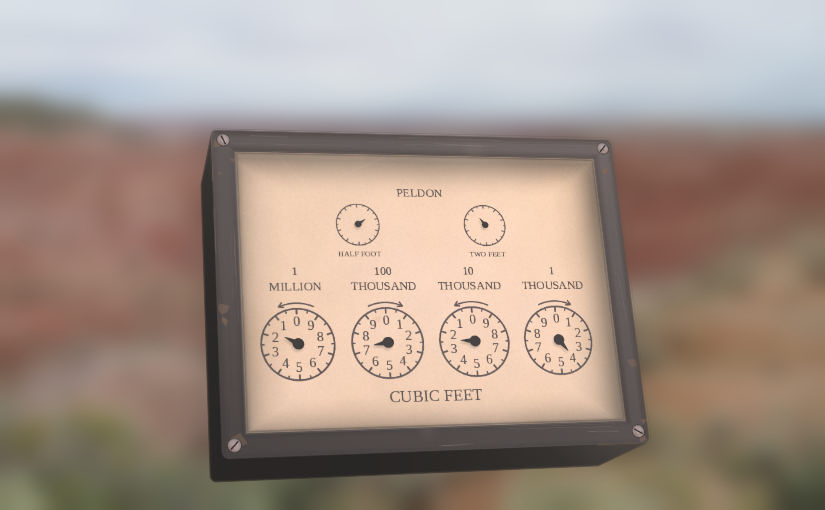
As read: 172400 ft³
